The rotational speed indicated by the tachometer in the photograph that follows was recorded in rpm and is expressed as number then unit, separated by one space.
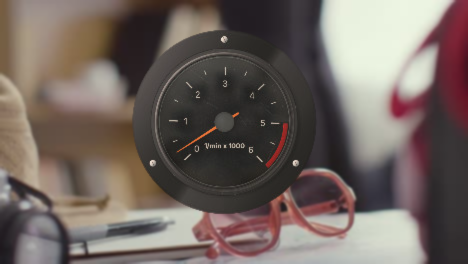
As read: 250 rpm
